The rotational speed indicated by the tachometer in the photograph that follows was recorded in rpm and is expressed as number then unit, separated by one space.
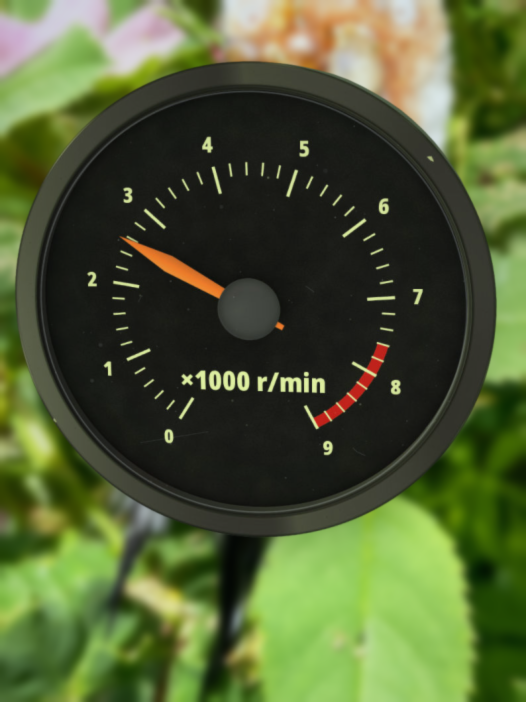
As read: 2600 rpm
